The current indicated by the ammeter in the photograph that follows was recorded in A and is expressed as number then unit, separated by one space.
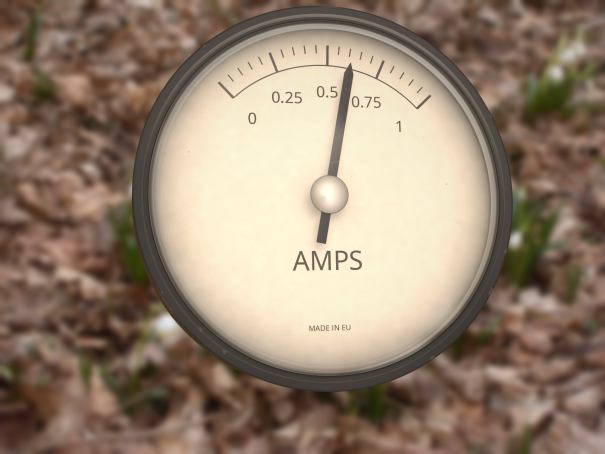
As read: 0.6 A
